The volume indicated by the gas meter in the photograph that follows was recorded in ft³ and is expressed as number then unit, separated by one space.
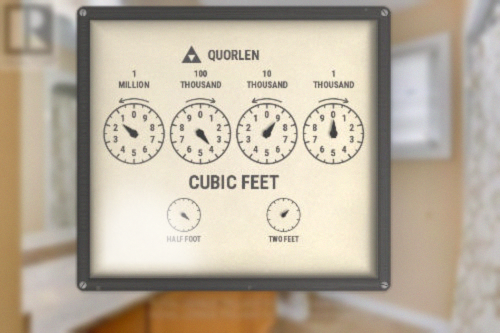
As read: 139000 ft³
